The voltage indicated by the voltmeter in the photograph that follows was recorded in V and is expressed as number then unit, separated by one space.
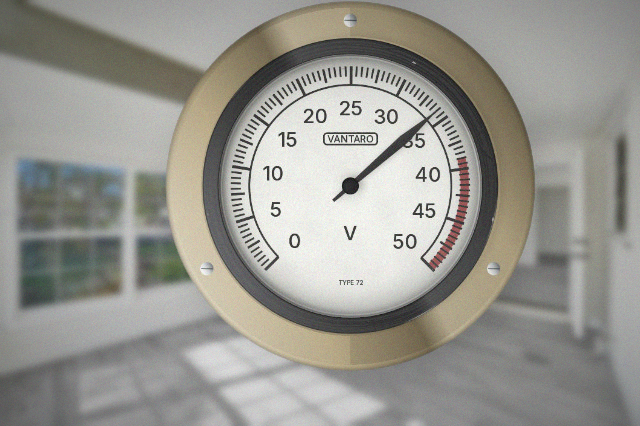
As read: 34 V
